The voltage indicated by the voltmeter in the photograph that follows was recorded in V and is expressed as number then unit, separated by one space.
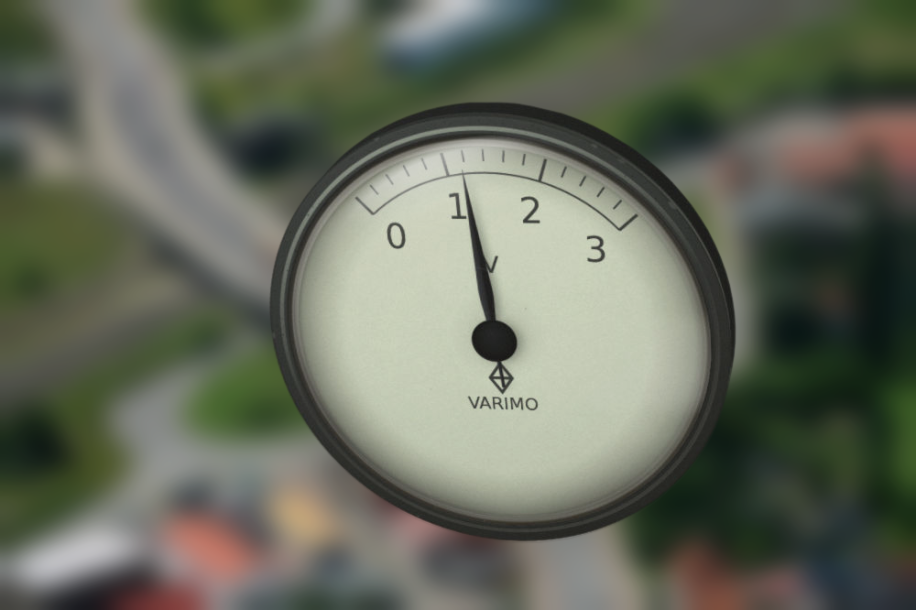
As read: 1.2 V
